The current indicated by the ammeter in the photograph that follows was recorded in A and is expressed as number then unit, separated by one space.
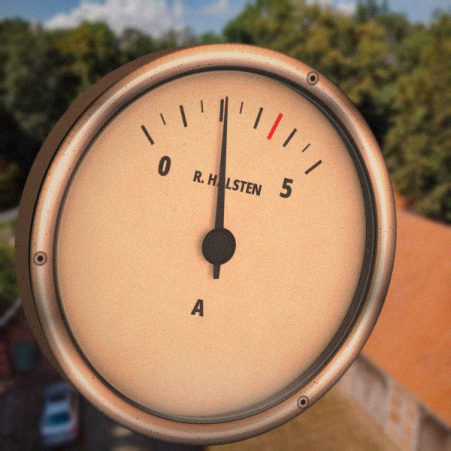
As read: 2 A
